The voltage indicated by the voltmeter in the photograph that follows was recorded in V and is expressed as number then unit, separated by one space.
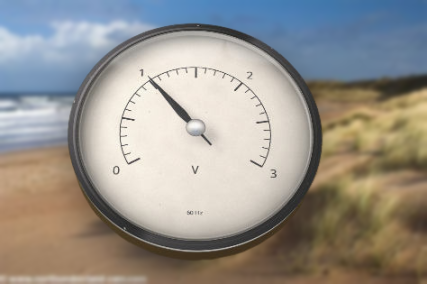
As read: 1 V
